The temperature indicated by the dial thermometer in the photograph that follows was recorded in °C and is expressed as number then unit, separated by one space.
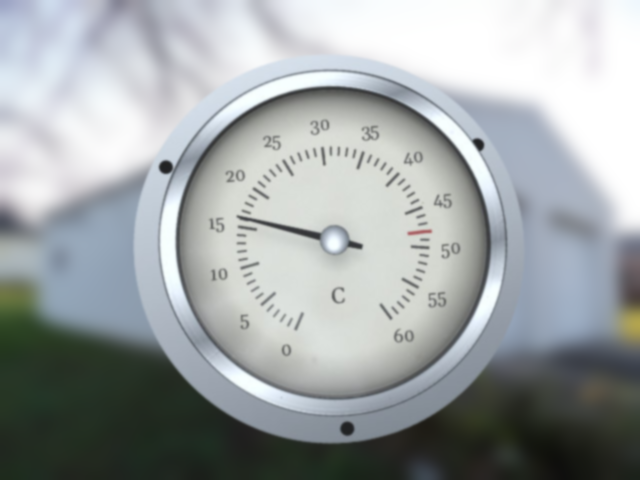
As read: 16 °C
